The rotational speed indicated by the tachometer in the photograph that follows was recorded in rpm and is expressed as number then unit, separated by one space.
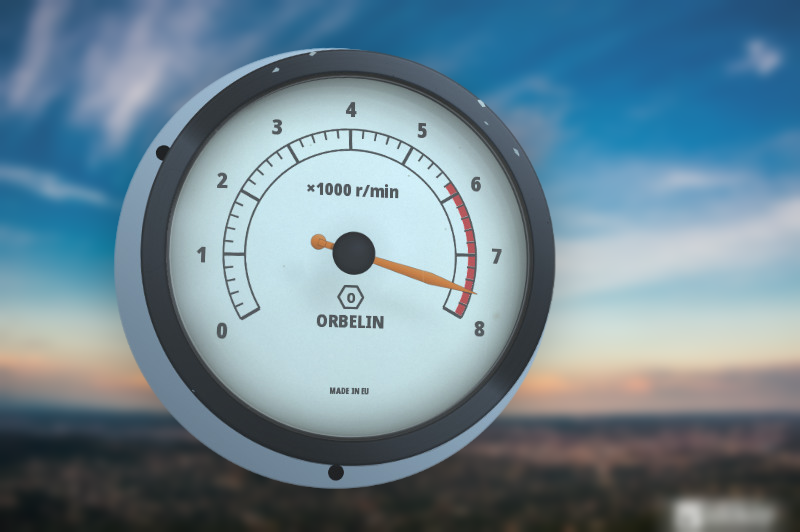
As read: 7600 rpm
